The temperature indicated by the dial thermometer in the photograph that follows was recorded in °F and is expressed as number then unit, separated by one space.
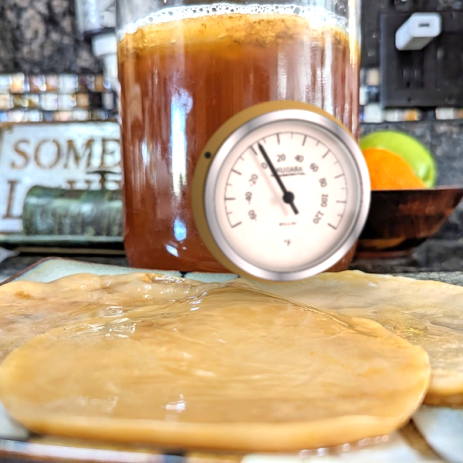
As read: 5 °F
